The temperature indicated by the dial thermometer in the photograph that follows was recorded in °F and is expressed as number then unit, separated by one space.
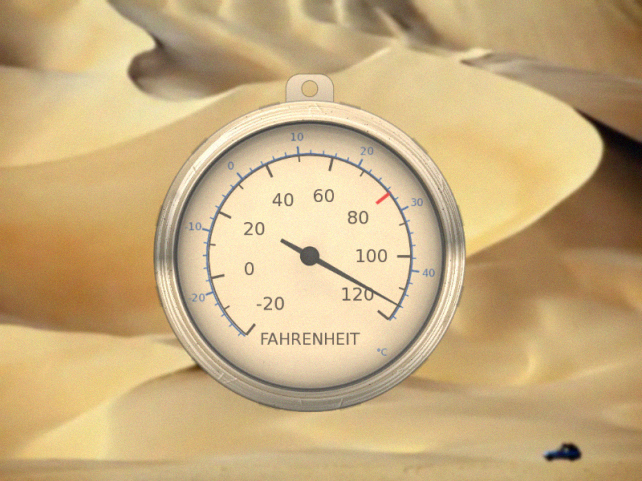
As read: 115 °F
